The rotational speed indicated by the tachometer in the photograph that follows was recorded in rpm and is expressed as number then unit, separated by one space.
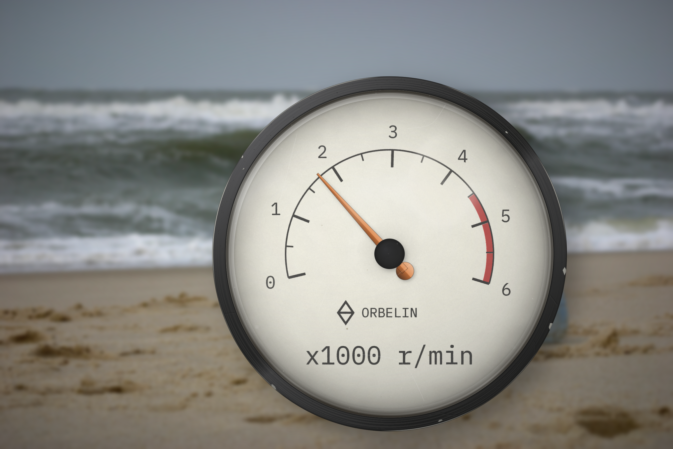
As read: 1750 rpm
